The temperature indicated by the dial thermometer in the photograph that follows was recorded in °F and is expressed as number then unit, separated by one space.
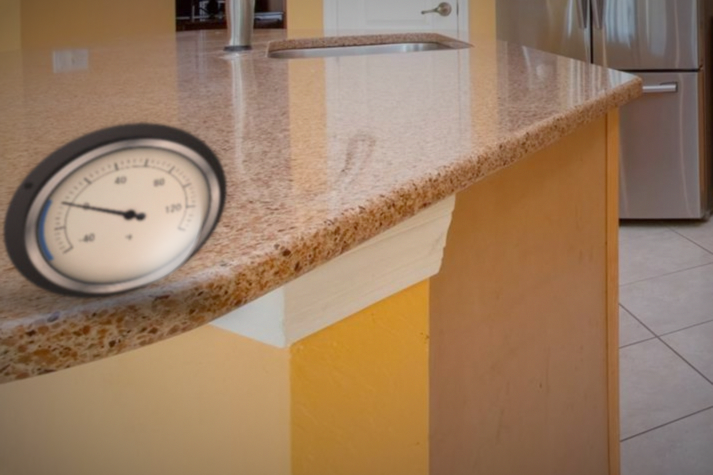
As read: 0 °F
